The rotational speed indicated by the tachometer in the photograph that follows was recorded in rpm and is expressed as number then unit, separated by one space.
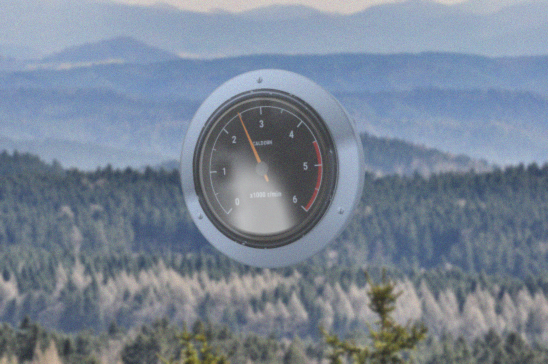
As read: 2500 rpm
